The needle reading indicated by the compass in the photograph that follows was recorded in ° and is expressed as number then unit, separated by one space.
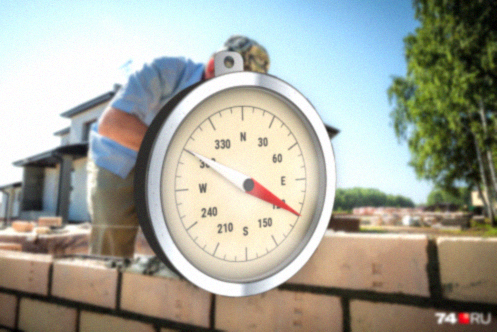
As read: 120 °
